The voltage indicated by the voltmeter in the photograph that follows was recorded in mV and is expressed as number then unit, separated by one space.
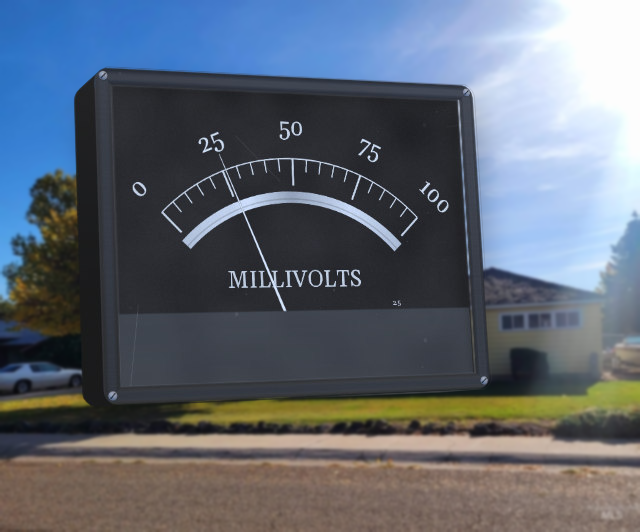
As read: 25 mV
